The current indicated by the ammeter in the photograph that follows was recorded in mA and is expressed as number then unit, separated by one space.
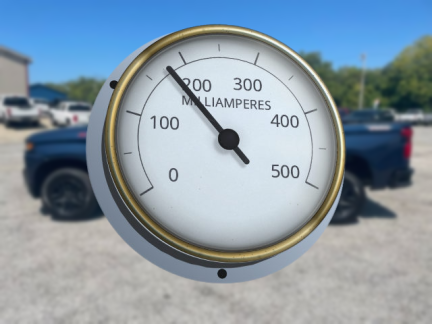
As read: 175 mA
